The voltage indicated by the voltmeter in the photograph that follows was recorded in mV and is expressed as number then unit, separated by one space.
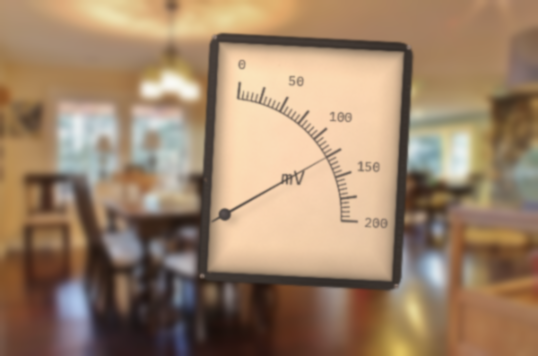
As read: 125 mV
